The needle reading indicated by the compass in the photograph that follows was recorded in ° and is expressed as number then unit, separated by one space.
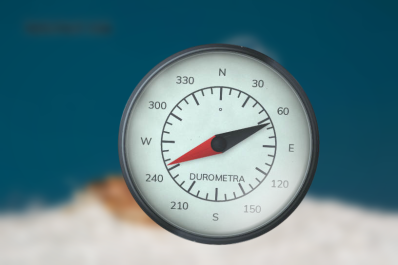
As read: 245 °
